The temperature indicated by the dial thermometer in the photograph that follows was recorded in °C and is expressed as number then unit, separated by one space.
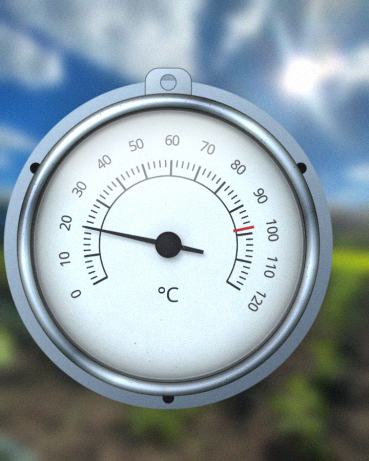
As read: 20 °C
